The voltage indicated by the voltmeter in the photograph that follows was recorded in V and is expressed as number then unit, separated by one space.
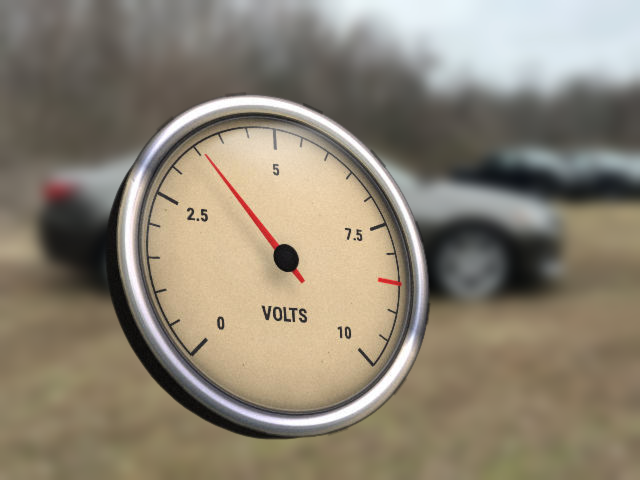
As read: 3.5 V
